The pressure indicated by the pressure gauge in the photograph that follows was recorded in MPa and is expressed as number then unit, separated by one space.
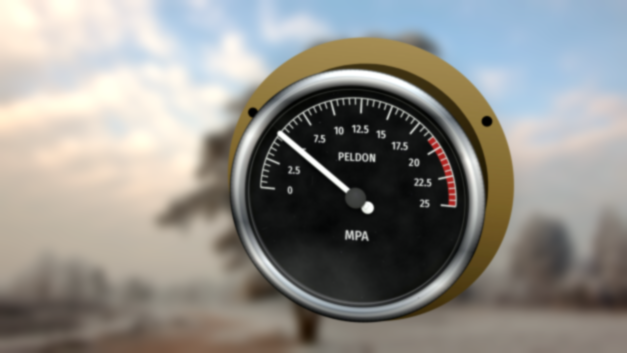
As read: 5 MPa
